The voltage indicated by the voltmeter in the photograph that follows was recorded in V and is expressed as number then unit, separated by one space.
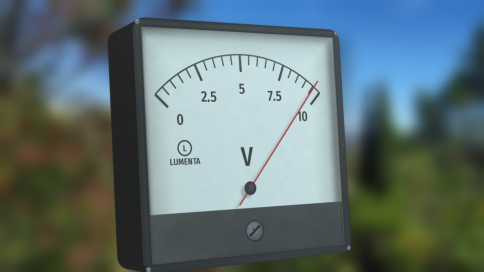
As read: 9.5 V
